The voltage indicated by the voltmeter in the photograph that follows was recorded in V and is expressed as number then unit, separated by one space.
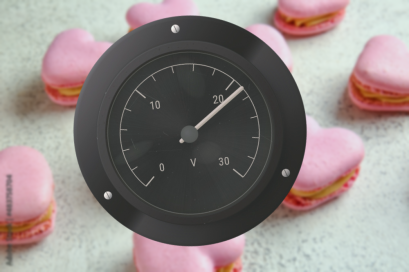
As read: 21 V
